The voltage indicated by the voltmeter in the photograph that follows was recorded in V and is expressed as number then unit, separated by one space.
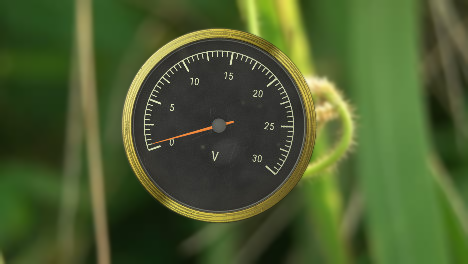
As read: 0.5 V
